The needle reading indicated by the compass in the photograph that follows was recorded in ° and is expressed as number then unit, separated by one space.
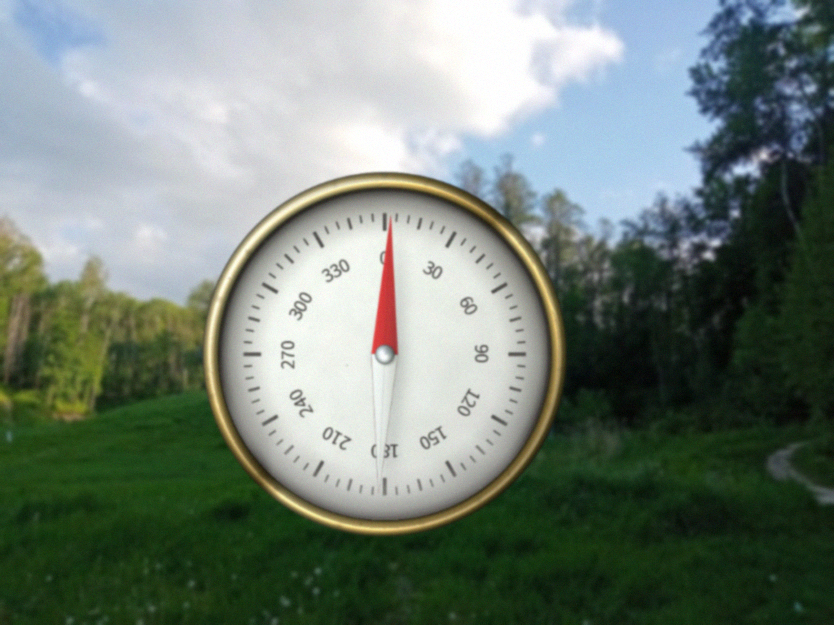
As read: 2.5 °
